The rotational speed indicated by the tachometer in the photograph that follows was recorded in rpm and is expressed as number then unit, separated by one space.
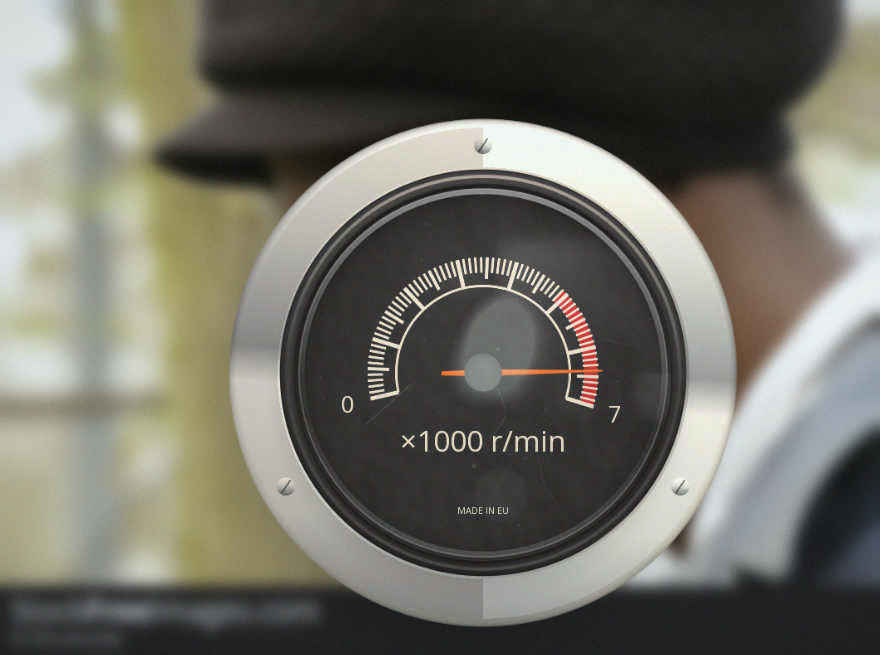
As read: 6400 rpm
